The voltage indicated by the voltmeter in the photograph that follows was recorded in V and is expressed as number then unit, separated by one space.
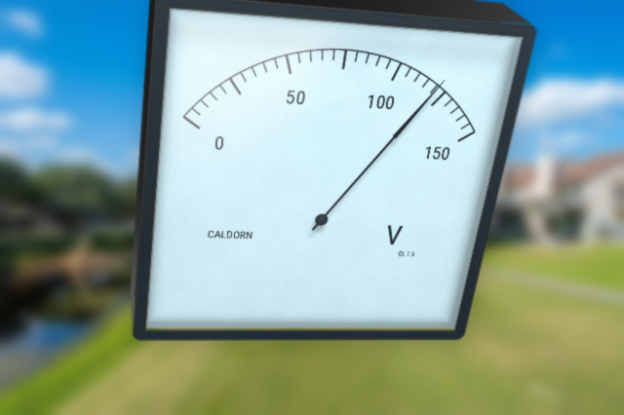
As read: 120 V
